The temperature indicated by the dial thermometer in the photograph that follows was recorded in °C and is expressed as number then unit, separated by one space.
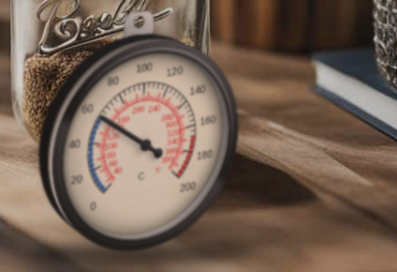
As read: 60 °C
